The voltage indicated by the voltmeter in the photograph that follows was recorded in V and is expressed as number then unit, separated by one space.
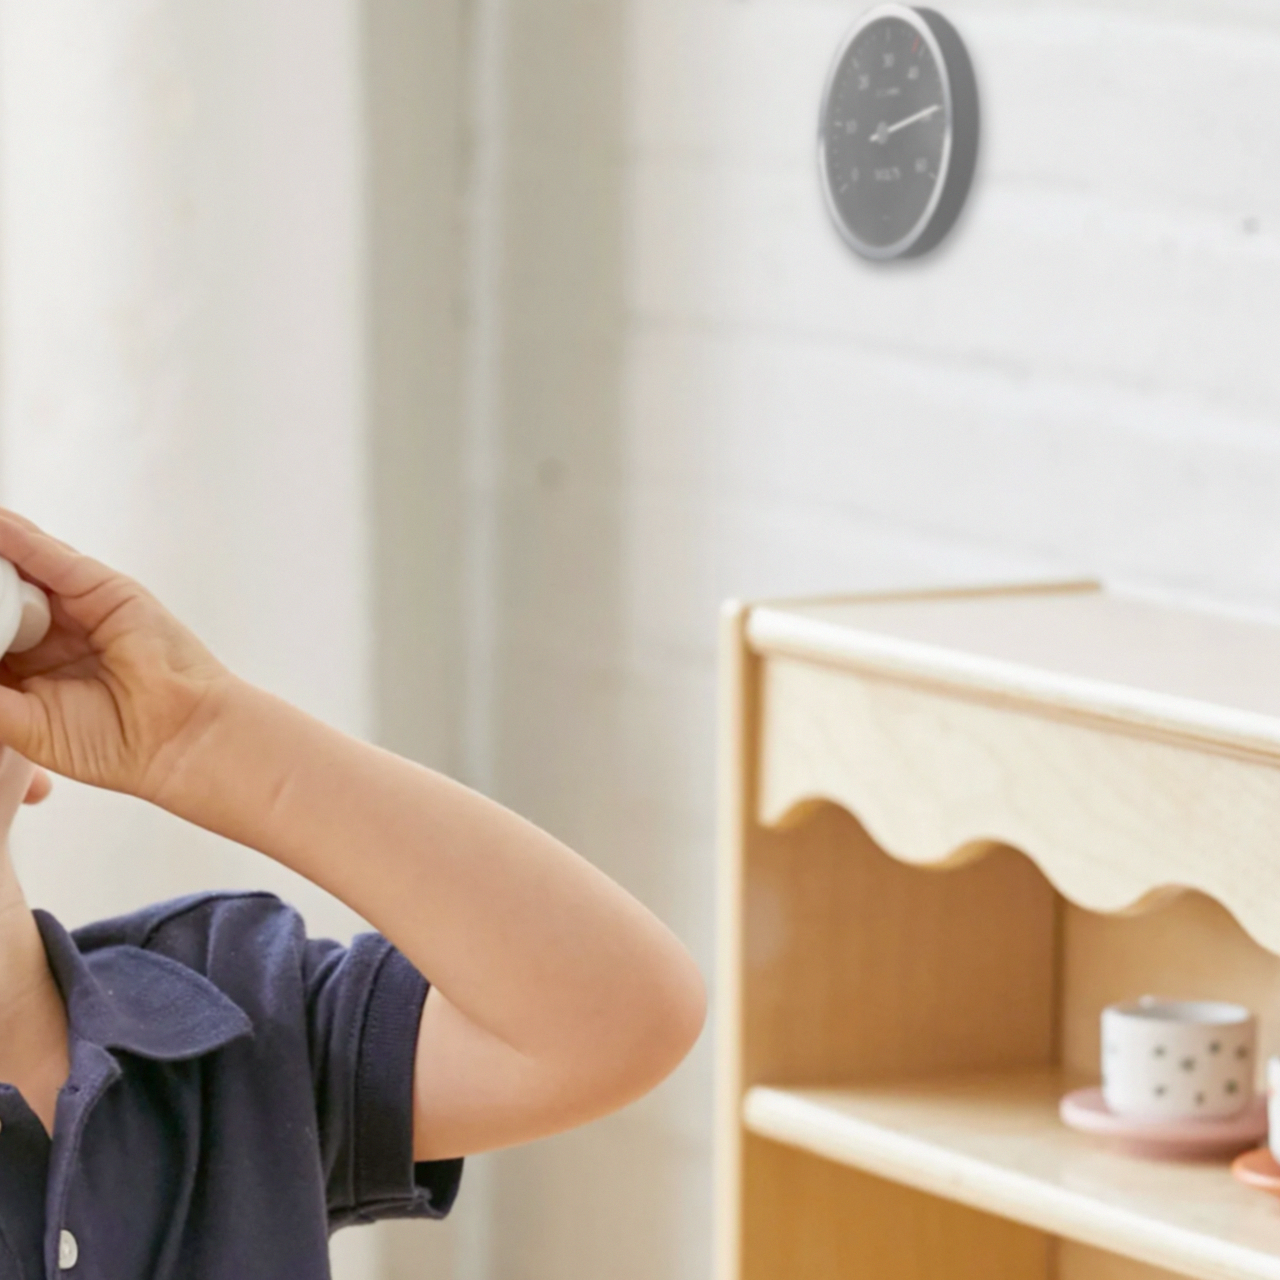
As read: 50 V
